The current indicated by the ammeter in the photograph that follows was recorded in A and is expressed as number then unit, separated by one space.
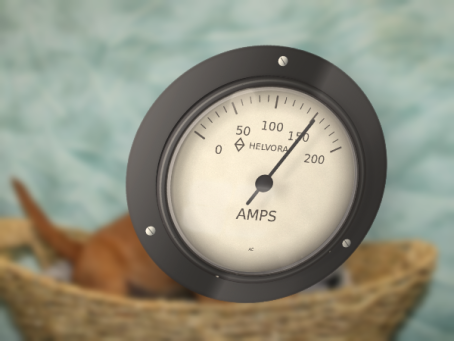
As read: 150 A
